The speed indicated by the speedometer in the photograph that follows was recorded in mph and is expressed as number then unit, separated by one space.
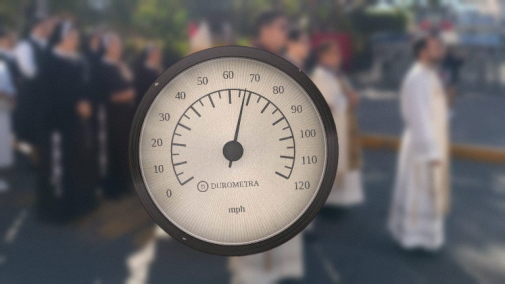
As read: 67.5 mph
